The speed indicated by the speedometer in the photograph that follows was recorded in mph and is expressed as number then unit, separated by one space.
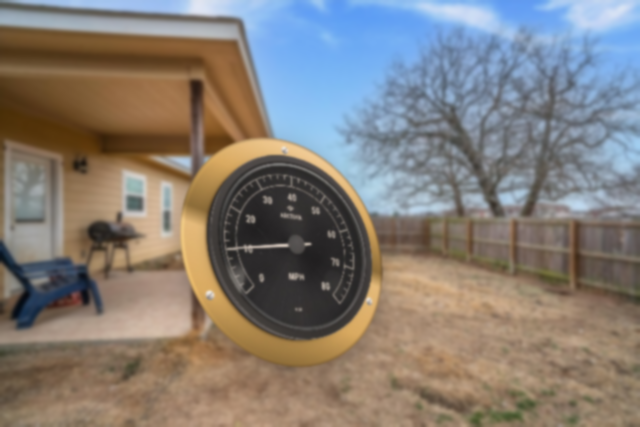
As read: 10 mph
